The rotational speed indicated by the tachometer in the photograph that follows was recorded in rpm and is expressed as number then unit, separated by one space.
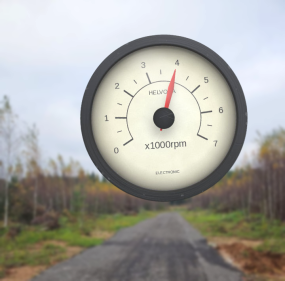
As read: 4000 rpm
